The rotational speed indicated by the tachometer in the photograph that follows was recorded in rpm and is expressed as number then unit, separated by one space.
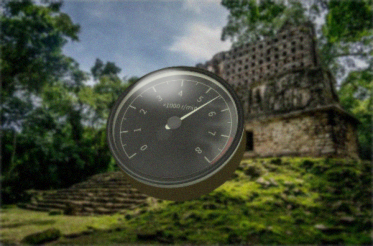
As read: 5500 rpm
